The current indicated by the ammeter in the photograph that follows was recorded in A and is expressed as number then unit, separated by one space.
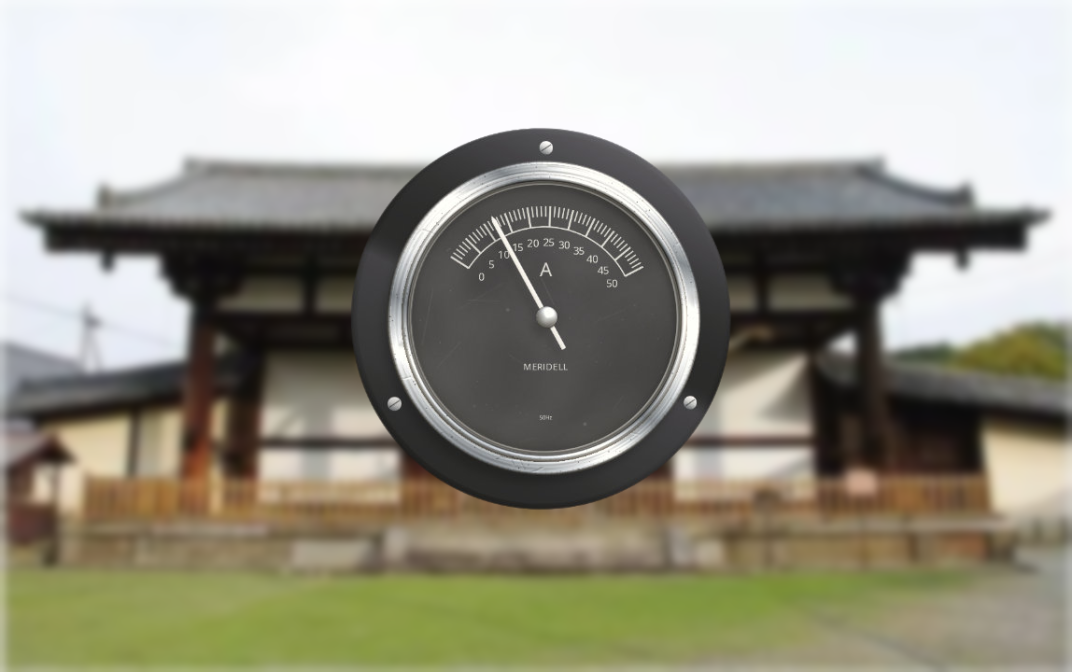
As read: 12 A
